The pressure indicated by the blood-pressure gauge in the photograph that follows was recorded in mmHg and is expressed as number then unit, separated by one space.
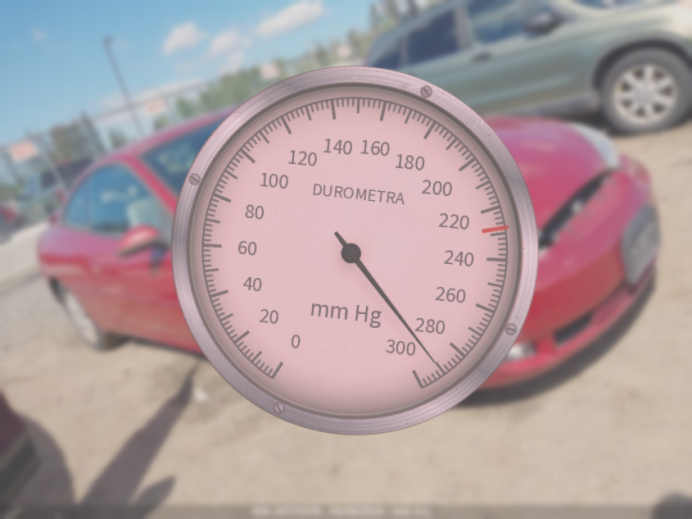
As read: 290 mmHg
